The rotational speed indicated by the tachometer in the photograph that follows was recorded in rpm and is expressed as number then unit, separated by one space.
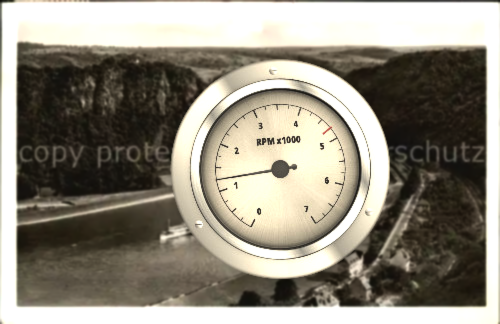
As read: 1250 rpm
